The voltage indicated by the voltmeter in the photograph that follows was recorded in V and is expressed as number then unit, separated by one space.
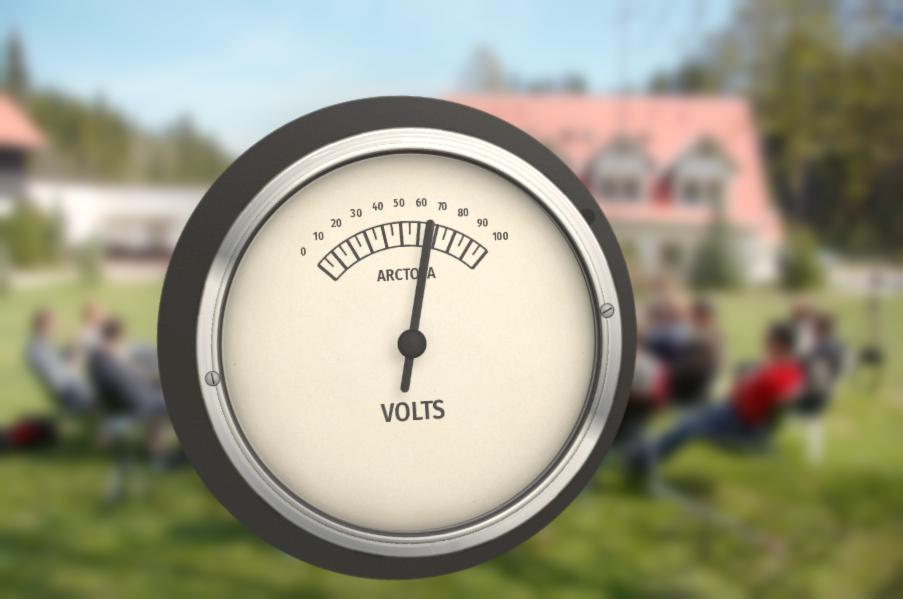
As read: 65 V
